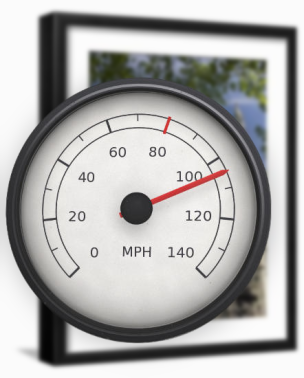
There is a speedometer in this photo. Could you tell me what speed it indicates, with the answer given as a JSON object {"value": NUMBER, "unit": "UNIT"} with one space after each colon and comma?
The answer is {"value": 105, "unit": "mph"}
